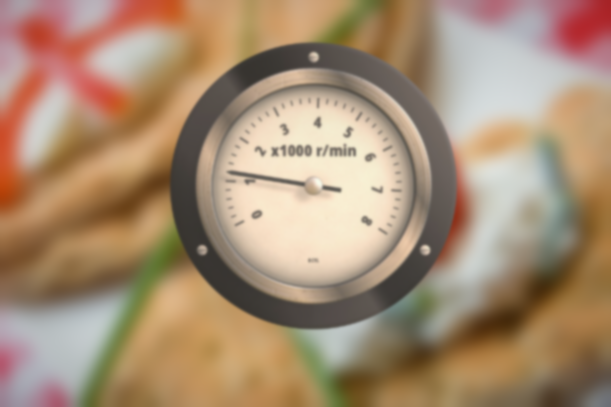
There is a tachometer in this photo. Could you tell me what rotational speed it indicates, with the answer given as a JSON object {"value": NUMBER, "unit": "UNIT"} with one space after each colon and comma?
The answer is {"value": 1200, "unit": "rpm"}
